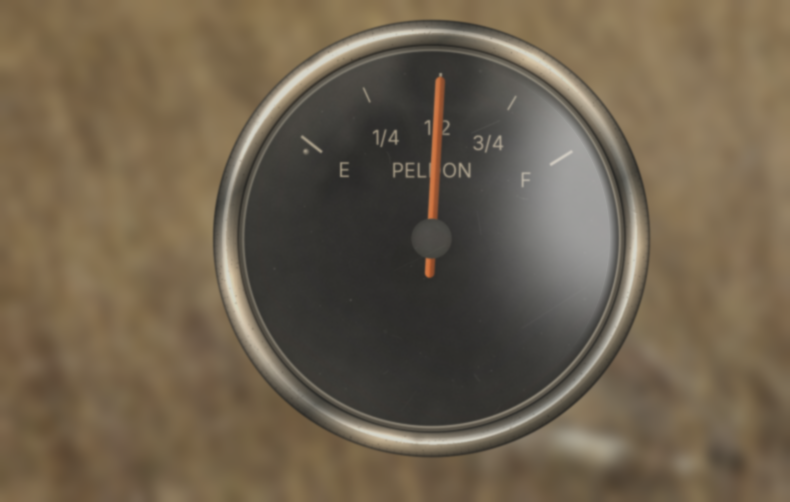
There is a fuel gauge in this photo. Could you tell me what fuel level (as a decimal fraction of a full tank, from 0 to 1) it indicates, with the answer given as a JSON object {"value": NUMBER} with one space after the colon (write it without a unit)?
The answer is {"value": 0.5}
